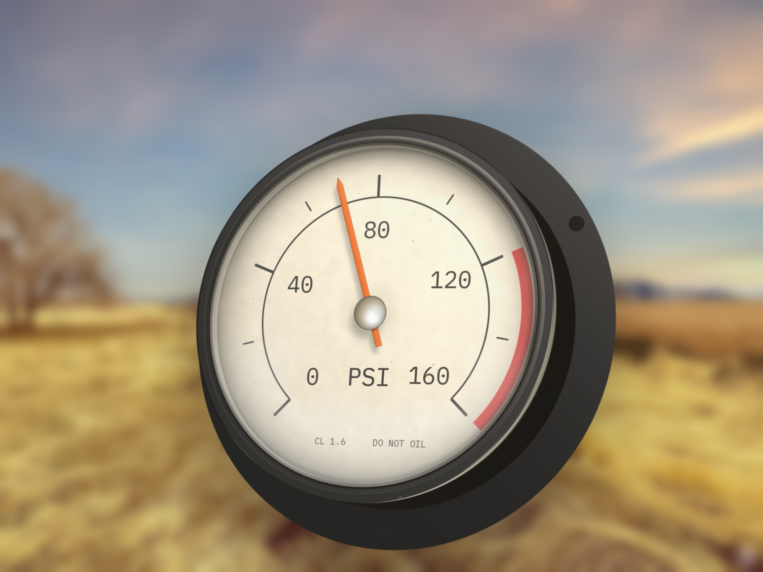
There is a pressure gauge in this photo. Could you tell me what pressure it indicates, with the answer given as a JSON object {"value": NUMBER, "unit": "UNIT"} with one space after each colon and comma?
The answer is {"value": 70, "unit": "psi"}
